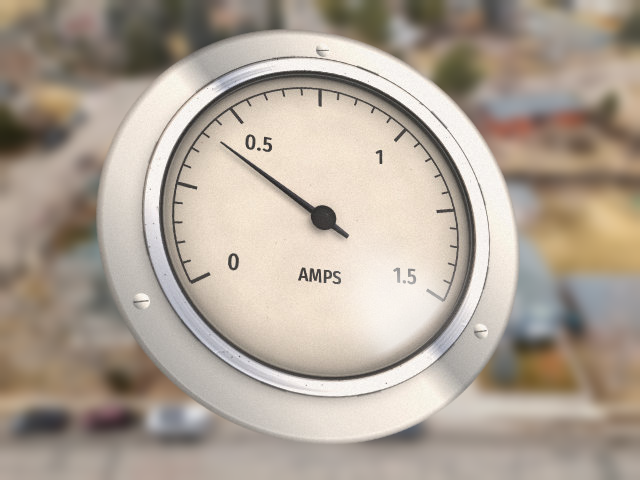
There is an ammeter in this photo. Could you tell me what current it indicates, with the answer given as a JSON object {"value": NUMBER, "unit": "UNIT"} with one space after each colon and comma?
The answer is {"value": 0.4, "unit": "A"}
